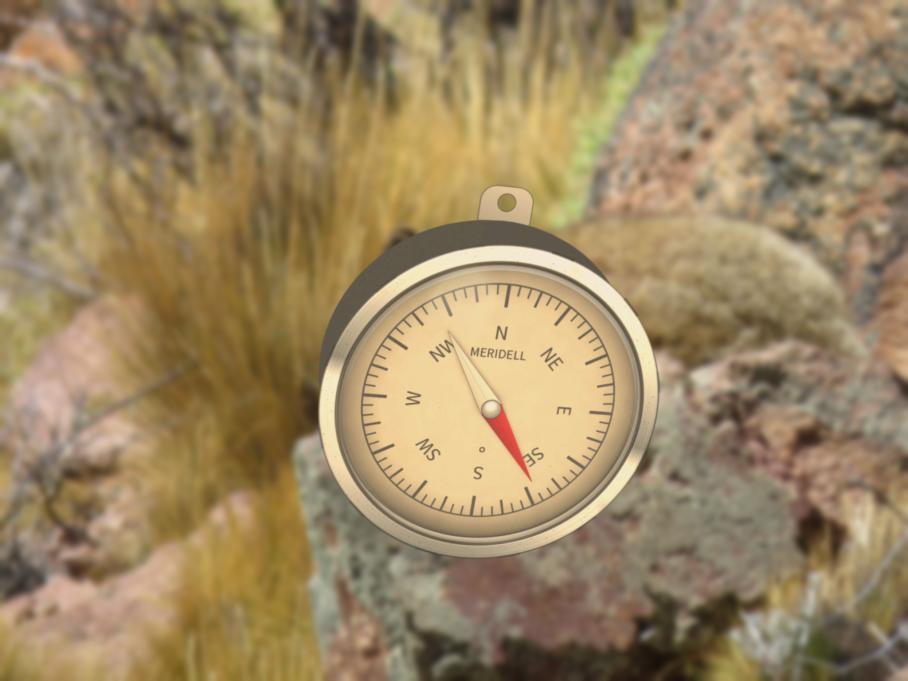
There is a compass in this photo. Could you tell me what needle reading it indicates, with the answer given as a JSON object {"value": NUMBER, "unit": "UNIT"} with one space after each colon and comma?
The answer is {"value": 145, "unit": "°"}
